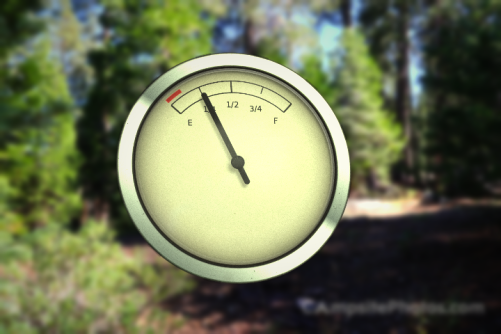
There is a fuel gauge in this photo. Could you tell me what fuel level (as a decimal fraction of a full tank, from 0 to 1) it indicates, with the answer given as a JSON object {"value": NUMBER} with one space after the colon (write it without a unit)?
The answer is {"value": 0.25}
